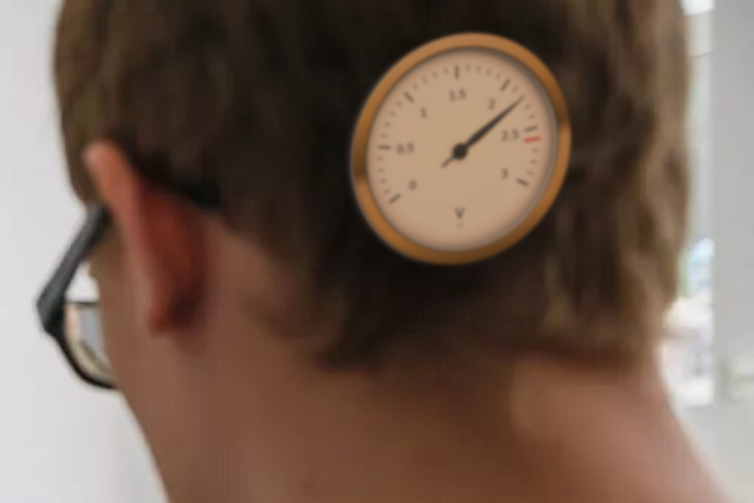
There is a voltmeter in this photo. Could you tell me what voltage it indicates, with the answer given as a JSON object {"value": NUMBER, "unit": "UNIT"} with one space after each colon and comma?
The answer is {"value": 2.2, "unit": "V"}
